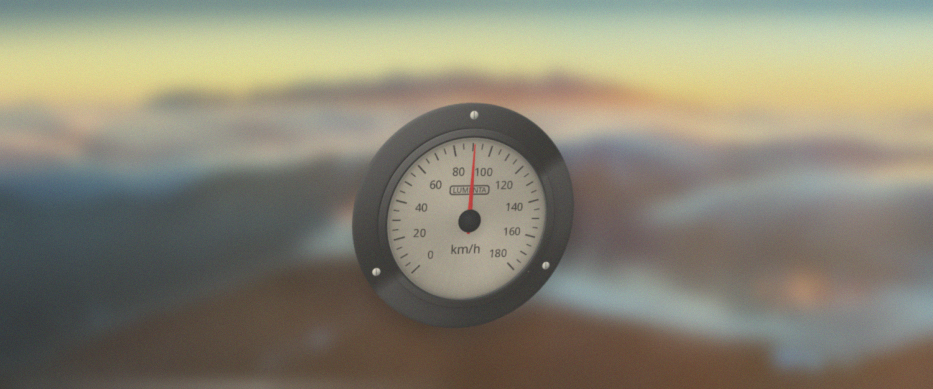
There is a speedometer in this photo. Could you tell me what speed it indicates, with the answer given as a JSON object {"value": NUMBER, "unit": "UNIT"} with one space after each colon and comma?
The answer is {"value": 90, "unit": "km/h"}
